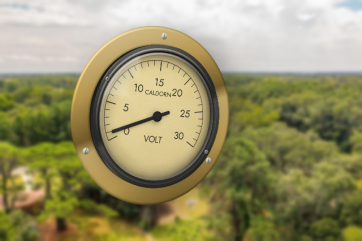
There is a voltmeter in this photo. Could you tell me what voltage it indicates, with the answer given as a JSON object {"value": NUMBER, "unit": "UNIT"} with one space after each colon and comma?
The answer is {"value": 1, "unit": "V"}
